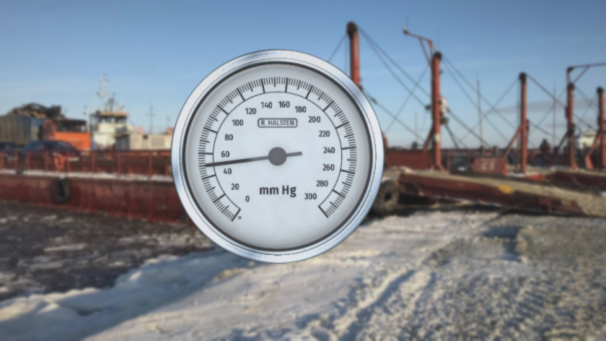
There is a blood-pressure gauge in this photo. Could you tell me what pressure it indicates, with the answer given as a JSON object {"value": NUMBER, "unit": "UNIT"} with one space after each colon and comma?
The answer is {"value": 50, "unit": "mmHg"}
